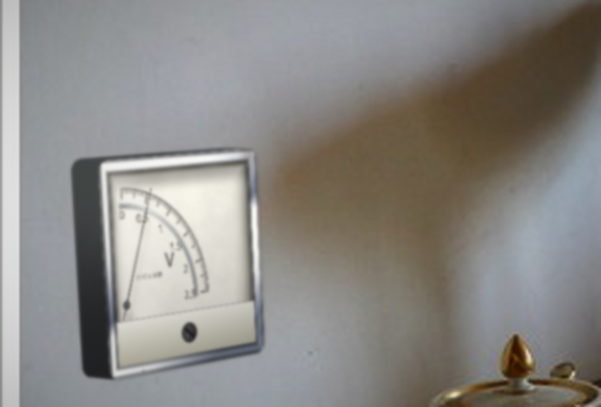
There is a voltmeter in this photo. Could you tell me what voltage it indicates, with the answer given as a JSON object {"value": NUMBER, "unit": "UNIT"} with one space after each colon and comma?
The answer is {"value": 0.5, "unit": "V"}
